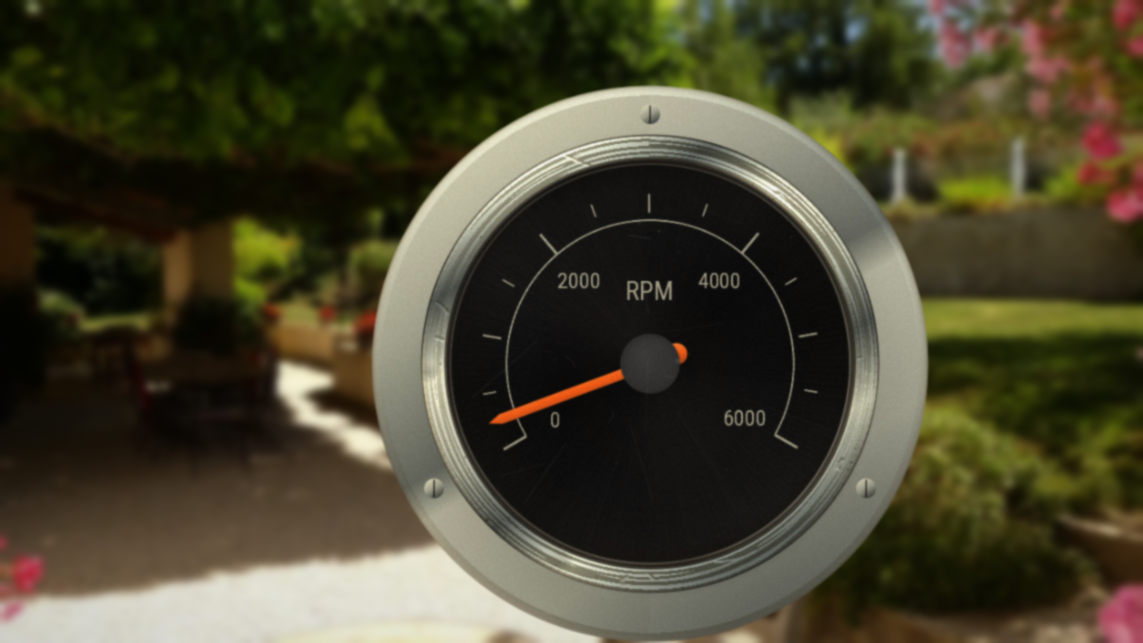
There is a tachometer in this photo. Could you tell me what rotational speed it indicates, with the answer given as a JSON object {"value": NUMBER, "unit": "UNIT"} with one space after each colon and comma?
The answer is {"value": 250, "unit": "rpm"}
